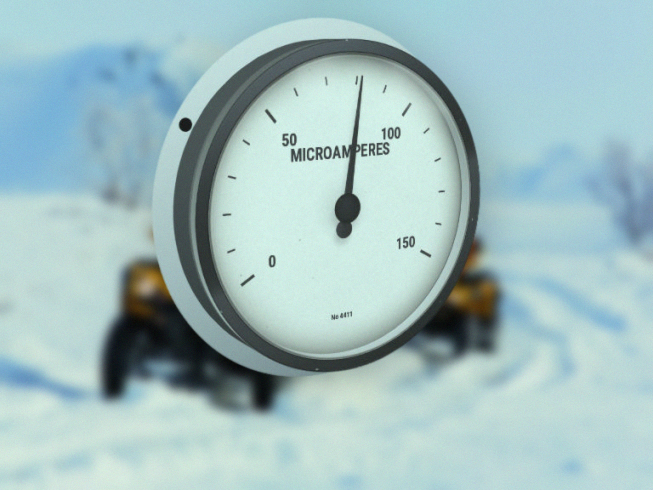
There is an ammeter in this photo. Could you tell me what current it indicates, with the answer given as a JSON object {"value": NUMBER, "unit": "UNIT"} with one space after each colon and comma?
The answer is {"value": 80, "unit": "µA"}
